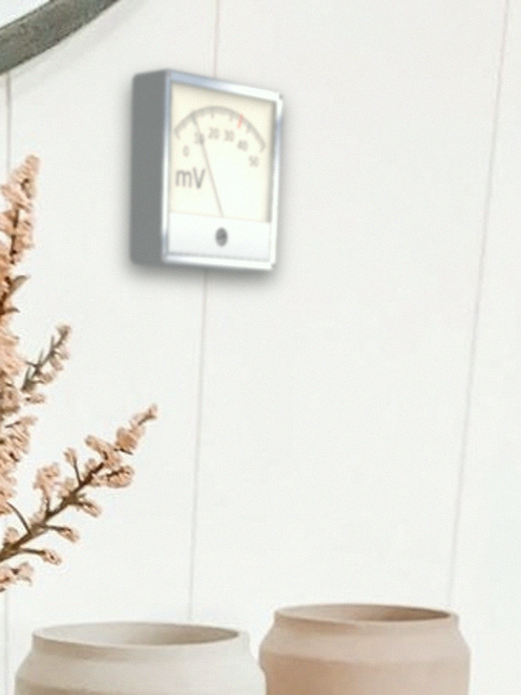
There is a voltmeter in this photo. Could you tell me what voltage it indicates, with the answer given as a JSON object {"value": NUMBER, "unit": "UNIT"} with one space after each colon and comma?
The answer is {"value": 10, "unit": "mV"}
